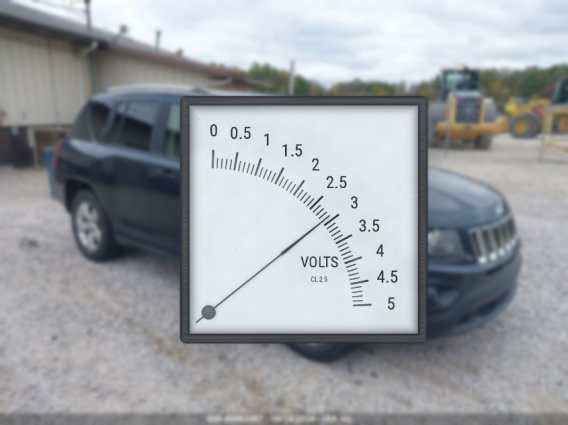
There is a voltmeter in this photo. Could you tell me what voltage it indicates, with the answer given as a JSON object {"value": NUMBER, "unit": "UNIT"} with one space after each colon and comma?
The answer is {"value": 2.9, "unit": "V"}
